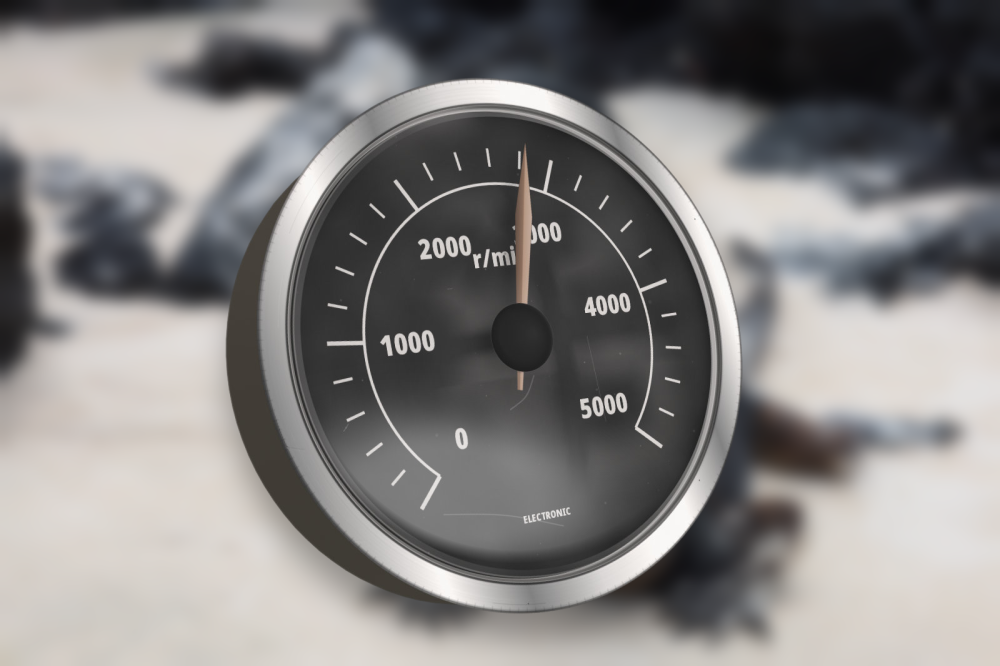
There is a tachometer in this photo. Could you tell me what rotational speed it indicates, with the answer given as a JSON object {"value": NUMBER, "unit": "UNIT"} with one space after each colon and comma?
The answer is {"value": 2800, "unit": "rpm"}
